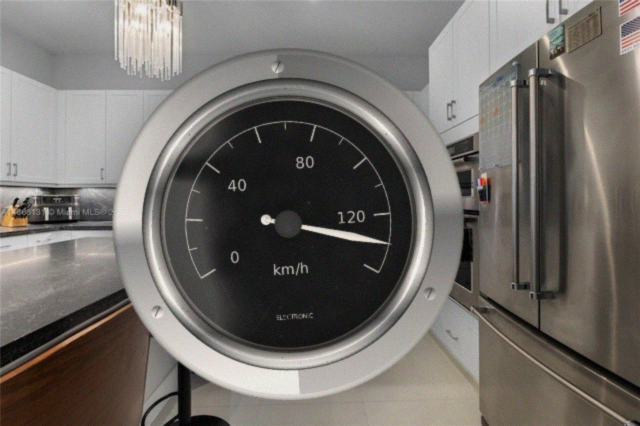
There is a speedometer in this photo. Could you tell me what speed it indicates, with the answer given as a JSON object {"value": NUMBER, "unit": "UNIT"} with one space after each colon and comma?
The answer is {"value": 130, "unit": "km/h"}
